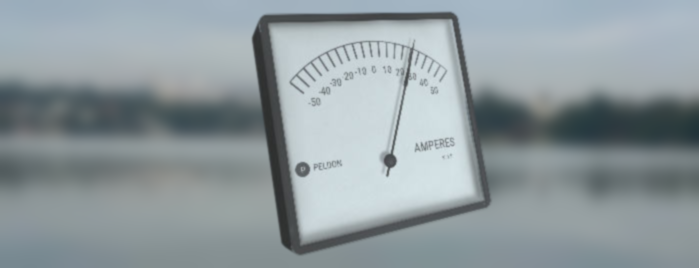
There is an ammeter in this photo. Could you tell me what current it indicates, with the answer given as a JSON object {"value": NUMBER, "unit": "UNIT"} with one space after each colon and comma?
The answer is {"value": 25, "unit": "A"}
